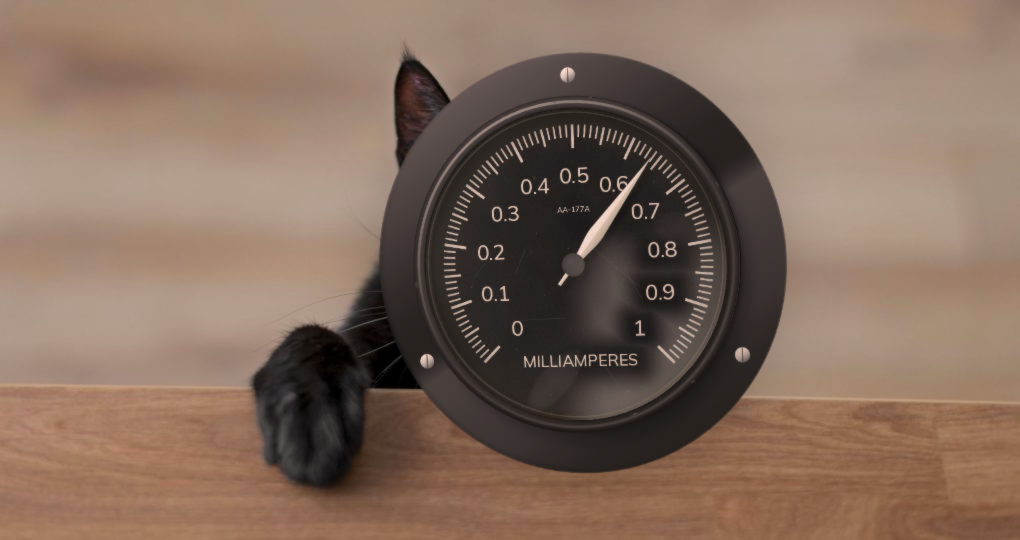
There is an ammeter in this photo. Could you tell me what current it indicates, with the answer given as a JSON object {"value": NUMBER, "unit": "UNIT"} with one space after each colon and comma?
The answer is {"value": 0.64, "unit": "mA"}
